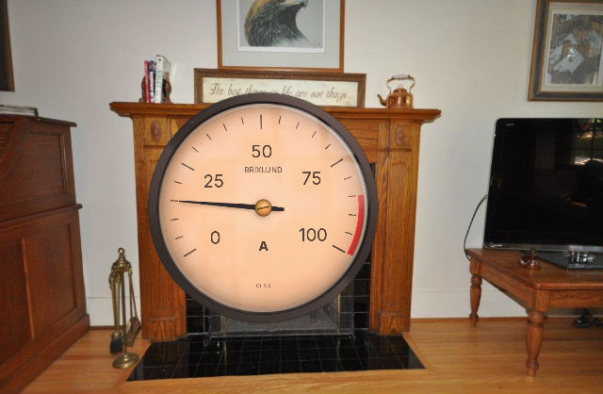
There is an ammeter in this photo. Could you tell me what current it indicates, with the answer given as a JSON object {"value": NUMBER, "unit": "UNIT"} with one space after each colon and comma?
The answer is {"value": 15, "unit": "A"}
